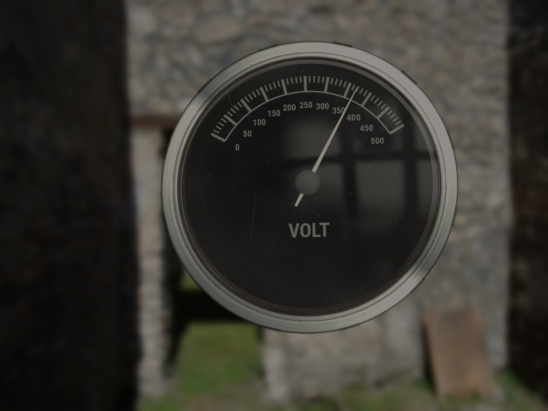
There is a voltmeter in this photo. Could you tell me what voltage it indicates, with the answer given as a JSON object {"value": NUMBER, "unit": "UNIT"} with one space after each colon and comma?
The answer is {"value": 370, "unit": "V"}
